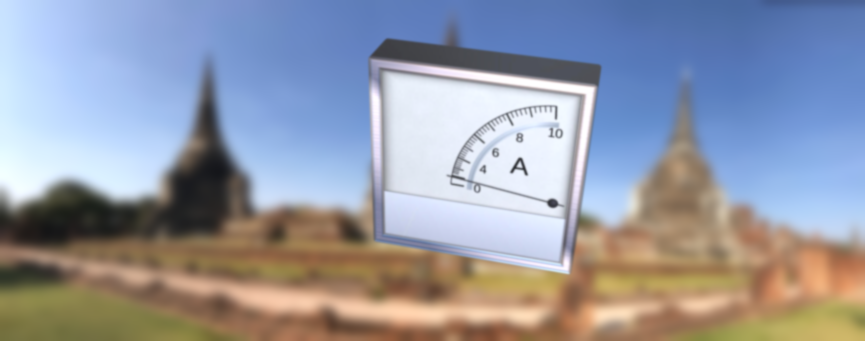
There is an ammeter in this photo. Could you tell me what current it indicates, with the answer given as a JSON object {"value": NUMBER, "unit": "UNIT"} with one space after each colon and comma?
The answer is {"value": 2, "unit": "A"}
